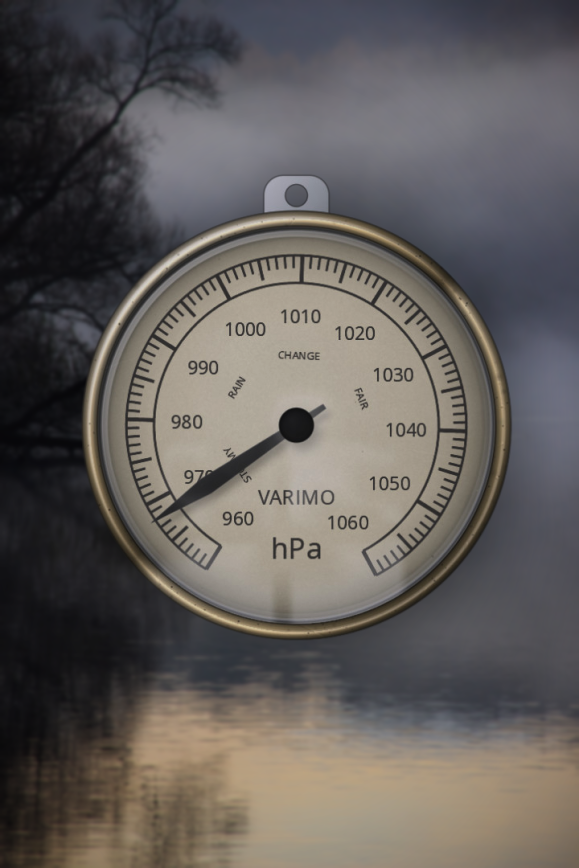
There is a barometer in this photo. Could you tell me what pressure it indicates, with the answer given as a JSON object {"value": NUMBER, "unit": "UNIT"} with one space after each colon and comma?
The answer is {"value": 968, "unit": "hPa"}
